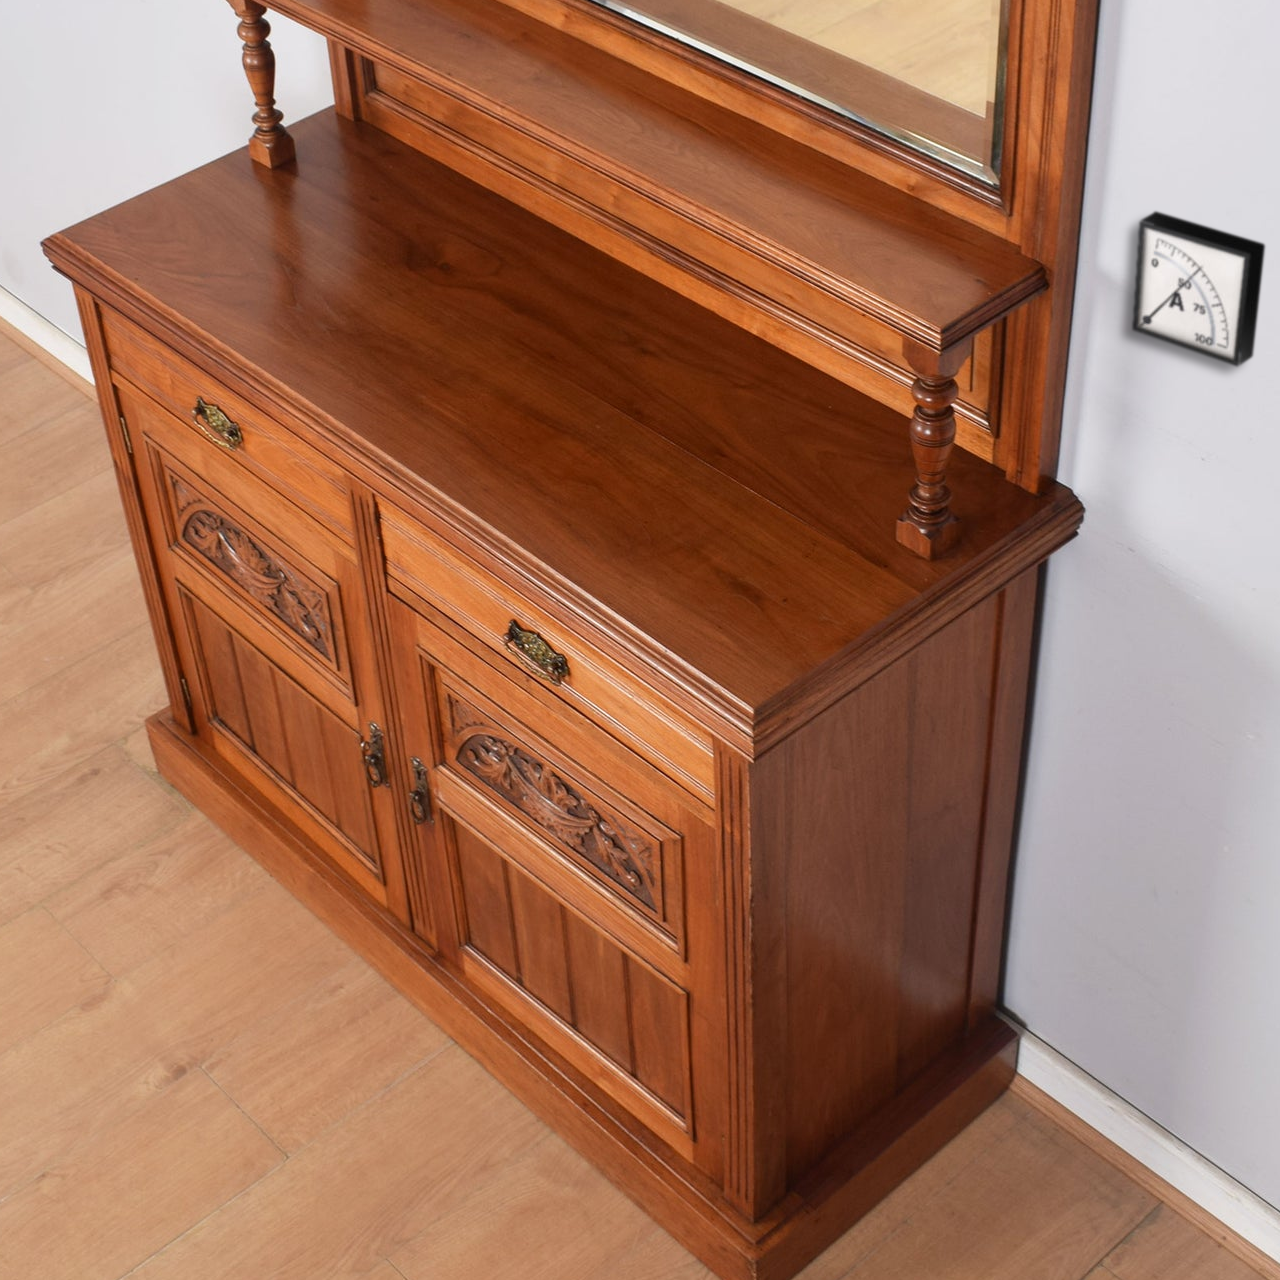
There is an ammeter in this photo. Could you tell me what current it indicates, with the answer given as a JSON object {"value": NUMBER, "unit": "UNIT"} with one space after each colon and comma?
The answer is {"value": 50, "unit": "A"}
